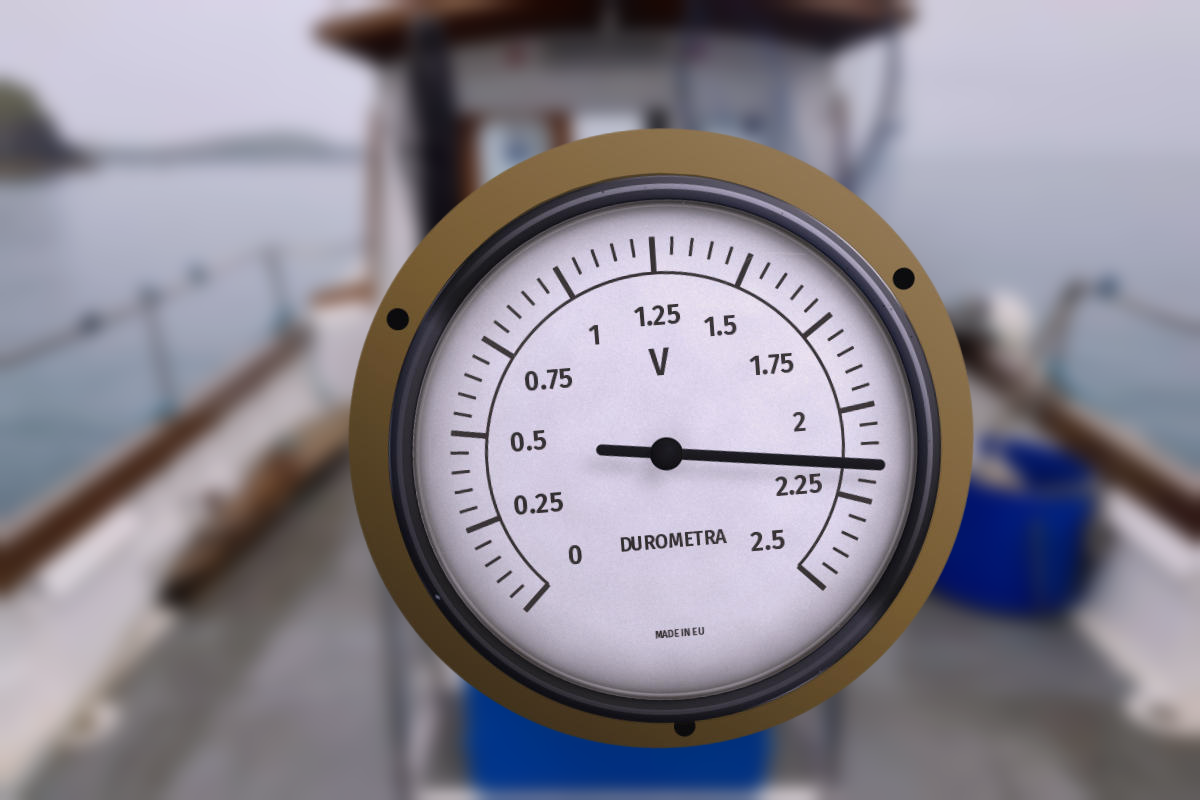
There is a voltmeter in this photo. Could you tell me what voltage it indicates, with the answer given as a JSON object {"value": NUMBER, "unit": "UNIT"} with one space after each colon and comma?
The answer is {"value": 2.15, "unit": "V"}
